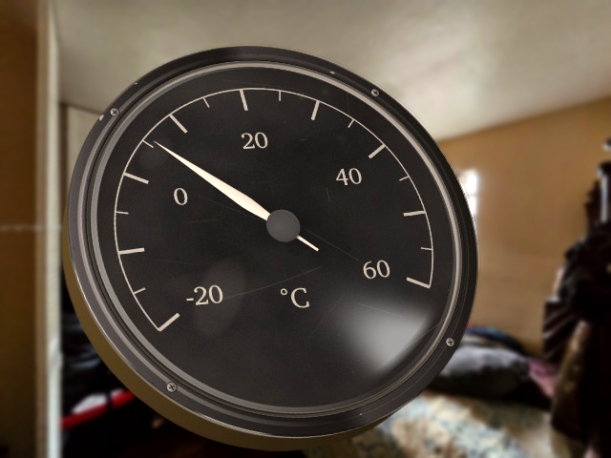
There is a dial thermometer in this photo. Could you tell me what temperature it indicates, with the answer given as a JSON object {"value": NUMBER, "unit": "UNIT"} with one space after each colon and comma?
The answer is {"value": 5, "unit": "°C"}
